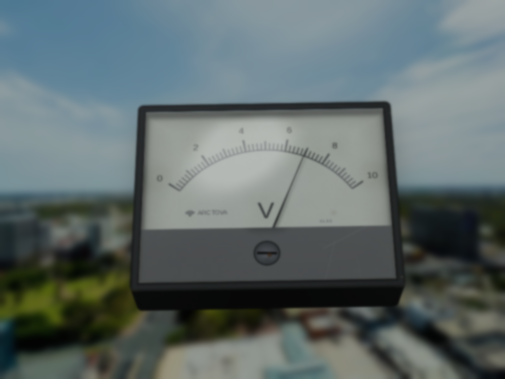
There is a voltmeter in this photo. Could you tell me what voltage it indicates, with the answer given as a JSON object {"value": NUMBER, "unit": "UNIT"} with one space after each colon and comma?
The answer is {"value": 7, "unit": "V"}
